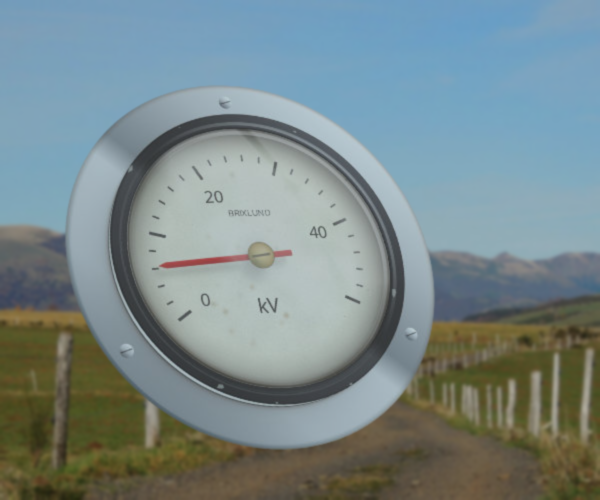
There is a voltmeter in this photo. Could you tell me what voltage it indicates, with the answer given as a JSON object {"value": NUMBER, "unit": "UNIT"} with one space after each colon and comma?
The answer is {"value": 6, "unit": "kV"}
